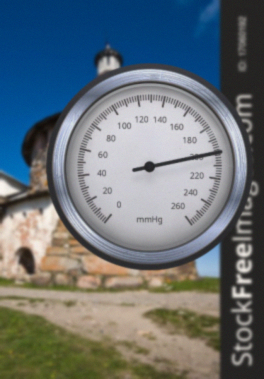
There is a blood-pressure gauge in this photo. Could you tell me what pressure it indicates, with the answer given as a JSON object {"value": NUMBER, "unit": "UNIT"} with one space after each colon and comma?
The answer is {"value": 200, "unit": "mmHg"}
